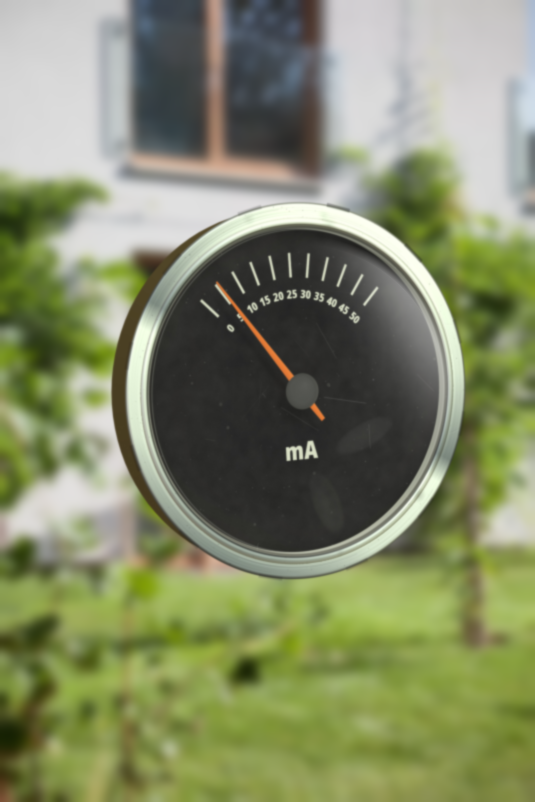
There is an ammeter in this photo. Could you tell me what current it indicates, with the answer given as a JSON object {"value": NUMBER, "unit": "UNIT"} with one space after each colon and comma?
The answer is {"value": 5, "unit": "mA"}
